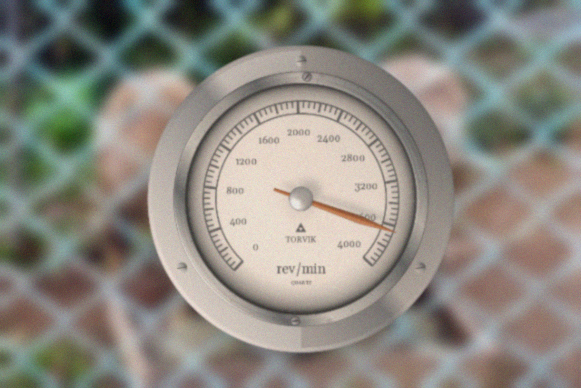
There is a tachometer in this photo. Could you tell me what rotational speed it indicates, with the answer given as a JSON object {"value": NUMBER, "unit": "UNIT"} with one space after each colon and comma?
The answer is {"value": 3650, "unit": "rpm"}
